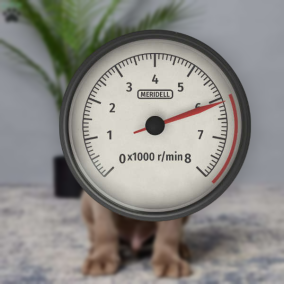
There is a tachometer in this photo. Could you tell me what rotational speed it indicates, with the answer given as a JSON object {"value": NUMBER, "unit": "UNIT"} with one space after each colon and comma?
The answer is {"value": 6100, "unit": "rpm"}
